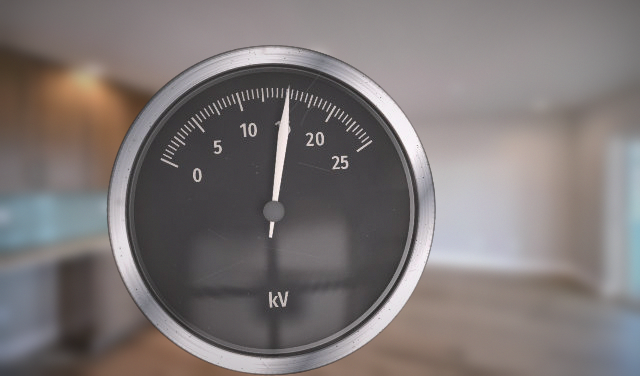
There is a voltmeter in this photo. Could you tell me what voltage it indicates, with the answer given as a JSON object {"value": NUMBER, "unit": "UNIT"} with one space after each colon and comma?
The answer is {"value": 15, "unit": "kV"}
